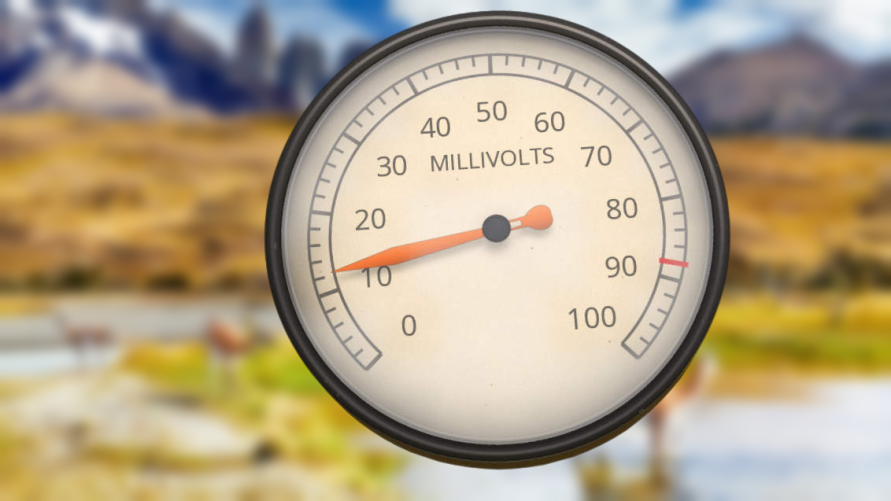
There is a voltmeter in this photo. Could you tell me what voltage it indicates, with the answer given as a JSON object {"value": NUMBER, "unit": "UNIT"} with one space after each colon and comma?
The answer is {"value": 12, "unit": "mV"}
